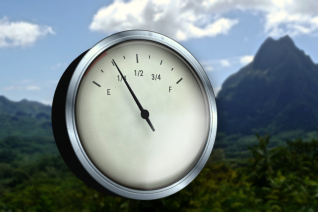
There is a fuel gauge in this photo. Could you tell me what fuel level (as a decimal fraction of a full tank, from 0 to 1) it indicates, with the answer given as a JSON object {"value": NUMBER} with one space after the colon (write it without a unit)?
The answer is {"value": 0.25}
